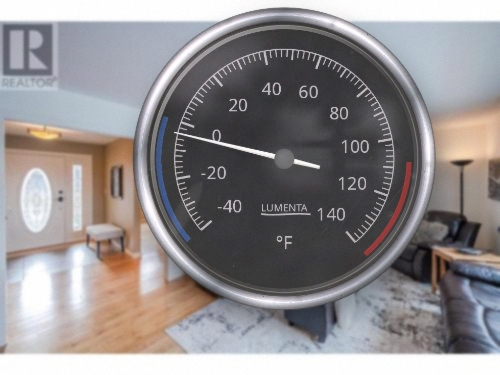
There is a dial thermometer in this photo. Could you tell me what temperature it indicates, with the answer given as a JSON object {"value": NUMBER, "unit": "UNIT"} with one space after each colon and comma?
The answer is {"value": -4, "unit": "°F"}
